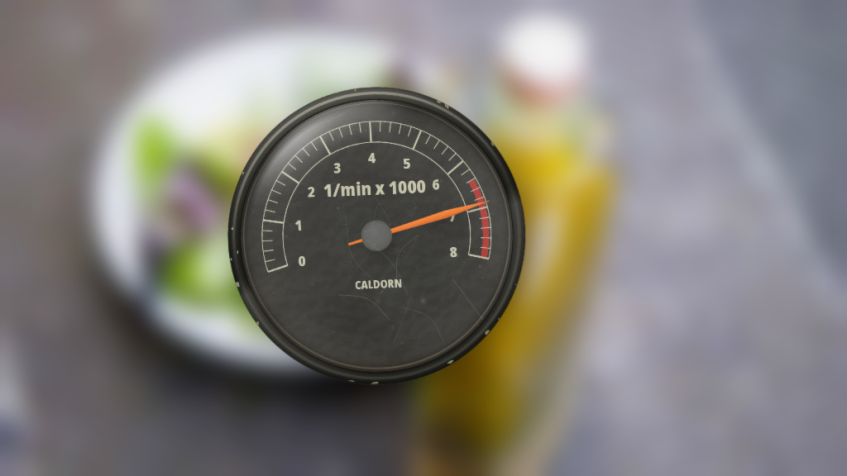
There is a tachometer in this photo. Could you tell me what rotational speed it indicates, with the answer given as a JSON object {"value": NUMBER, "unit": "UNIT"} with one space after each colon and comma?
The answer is {"value": 6900, "unit": "rpm"}
